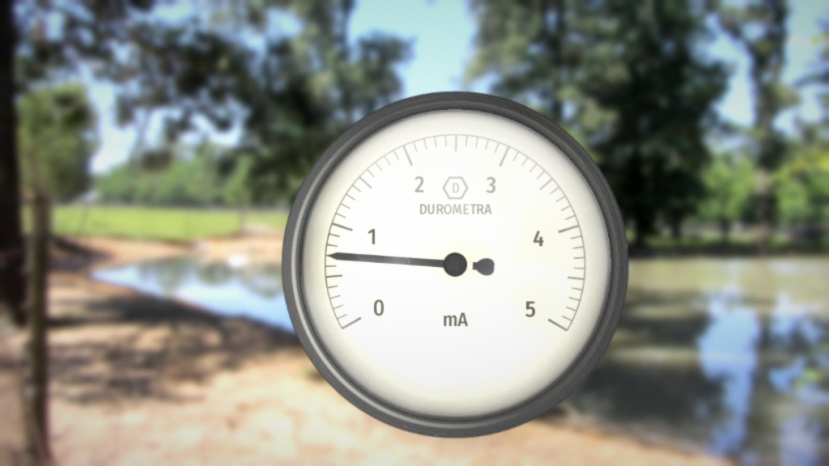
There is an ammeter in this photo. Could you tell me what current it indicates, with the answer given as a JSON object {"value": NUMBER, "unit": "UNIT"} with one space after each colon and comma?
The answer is {"value": 0.7, "unit": "mA"}
